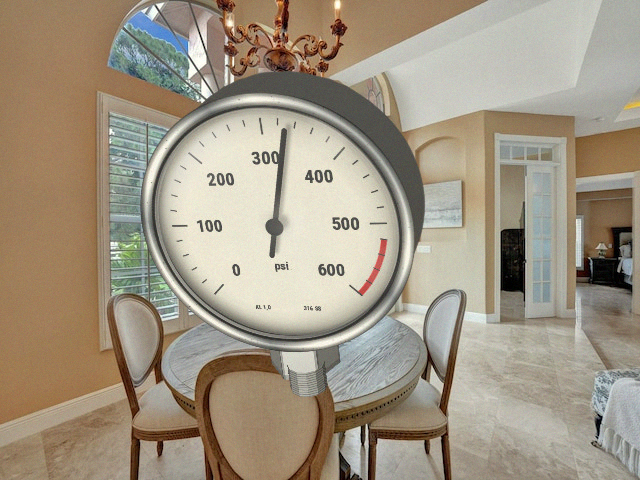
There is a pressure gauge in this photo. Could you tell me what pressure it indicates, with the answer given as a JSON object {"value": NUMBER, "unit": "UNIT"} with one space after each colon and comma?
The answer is {"value": 330, "unit": "psi"}
